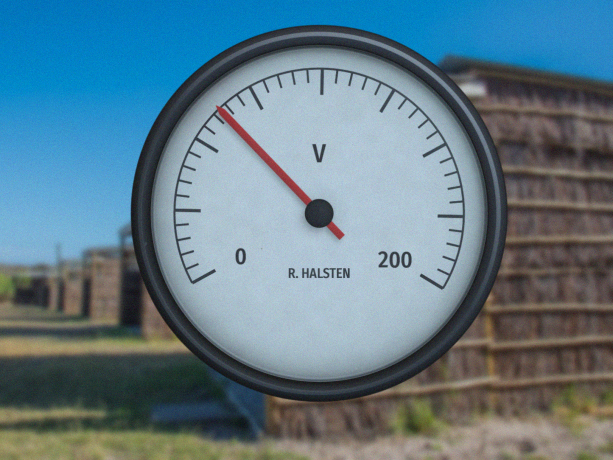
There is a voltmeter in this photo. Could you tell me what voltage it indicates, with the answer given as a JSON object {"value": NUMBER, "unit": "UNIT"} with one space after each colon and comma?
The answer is {"value": 62.5, "unit": "V"}
